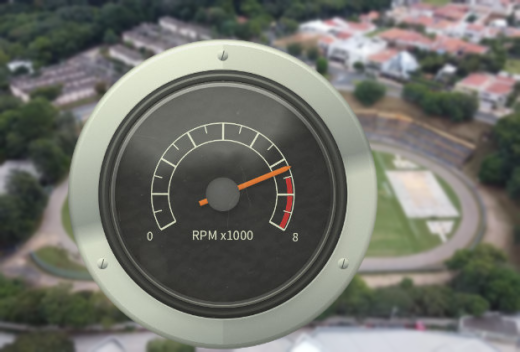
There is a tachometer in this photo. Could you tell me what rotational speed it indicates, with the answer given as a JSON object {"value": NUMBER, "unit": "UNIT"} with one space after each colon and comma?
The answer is {"value": 6250, "unit": "rpm"}
